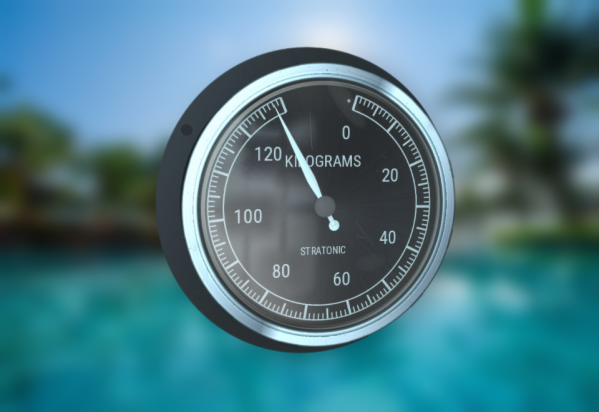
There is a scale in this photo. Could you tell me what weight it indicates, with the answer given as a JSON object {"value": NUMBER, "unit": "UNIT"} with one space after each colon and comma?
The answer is {"value": 128, "unit": "kg"}
